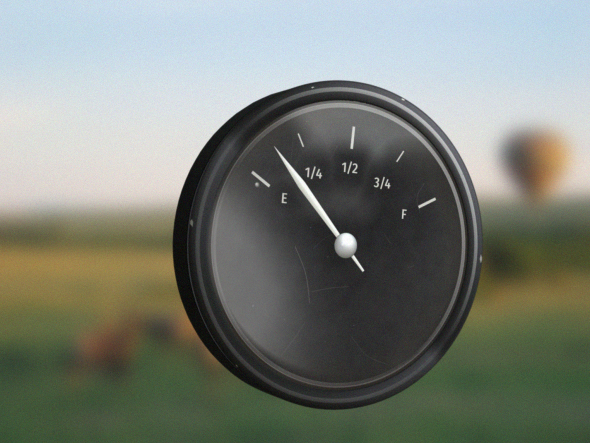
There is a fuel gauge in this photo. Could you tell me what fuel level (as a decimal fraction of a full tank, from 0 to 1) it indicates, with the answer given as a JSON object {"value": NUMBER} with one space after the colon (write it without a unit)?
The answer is {"value": 0.125}
